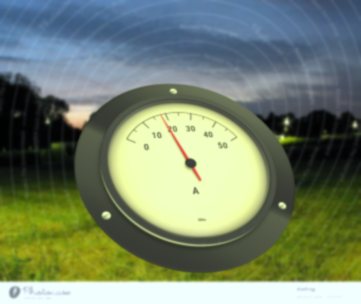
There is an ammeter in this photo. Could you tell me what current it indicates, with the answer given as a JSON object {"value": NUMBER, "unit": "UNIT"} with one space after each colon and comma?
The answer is {"value": 17.5, "unit": "A"}
